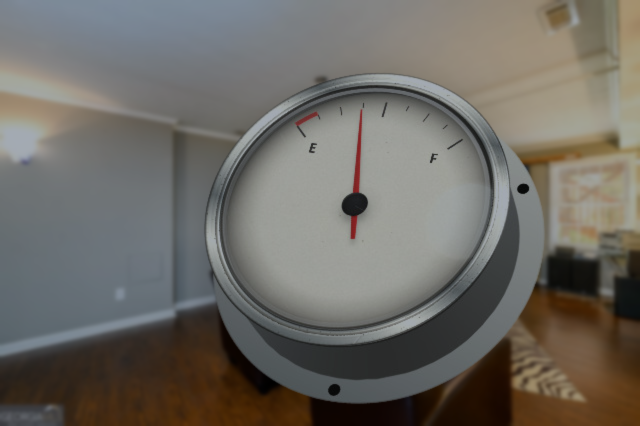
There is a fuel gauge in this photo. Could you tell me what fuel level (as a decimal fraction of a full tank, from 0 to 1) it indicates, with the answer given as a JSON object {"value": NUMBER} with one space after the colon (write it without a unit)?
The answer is {"value": 0.375}
